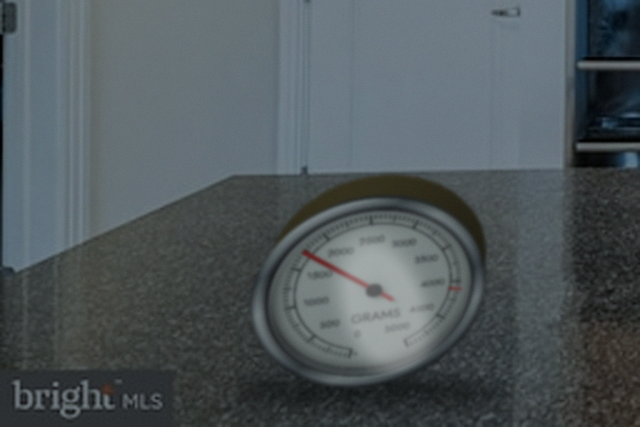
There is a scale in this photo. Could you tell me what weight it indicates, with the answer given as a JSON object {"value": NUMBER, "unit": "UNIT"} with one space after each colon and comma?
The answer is {"value": 1750, "unit": "g"}
